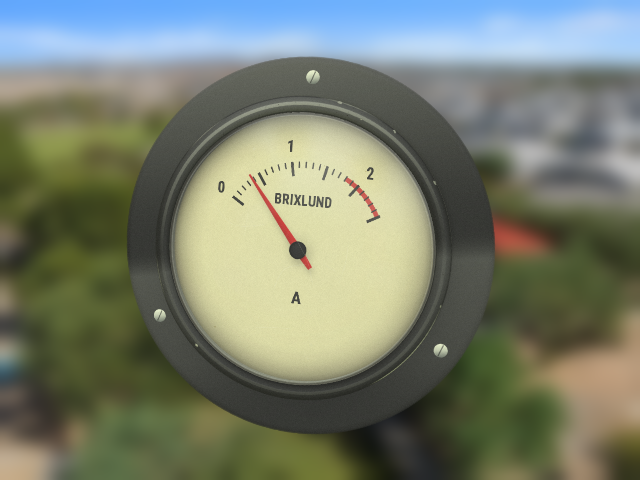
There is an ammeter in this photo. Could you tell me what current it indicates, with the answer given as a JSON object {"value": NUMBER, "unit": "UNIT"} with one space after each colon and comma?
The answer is {"value": 0.4, "unit": "A"}
